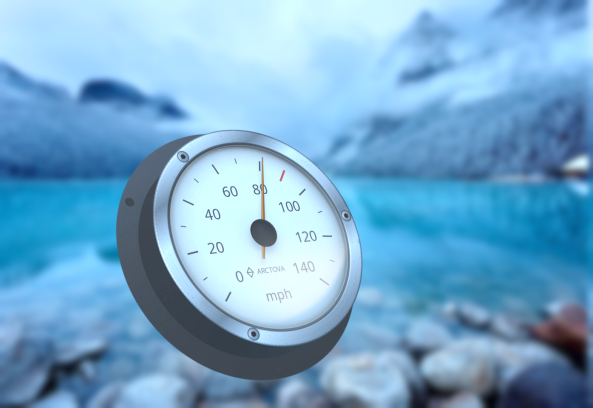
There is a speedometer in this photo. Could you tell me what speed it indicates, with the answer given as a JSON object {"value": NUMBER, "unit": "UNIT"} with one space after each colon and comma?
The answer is {"value": 80, "unit": "mph"}
